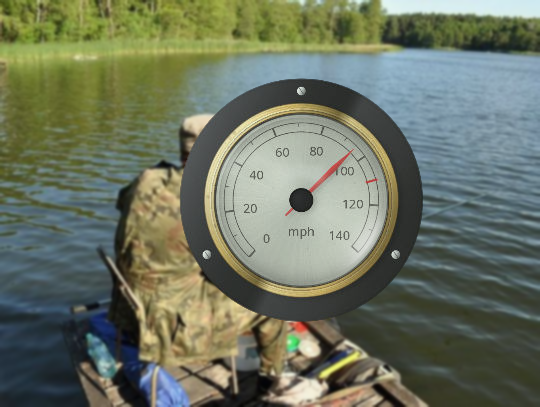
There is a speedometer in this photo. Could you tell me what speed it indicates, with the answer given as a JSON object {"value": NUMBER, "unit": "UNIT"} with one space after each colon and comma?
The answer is {"value": 95, "unit": "mph"}
